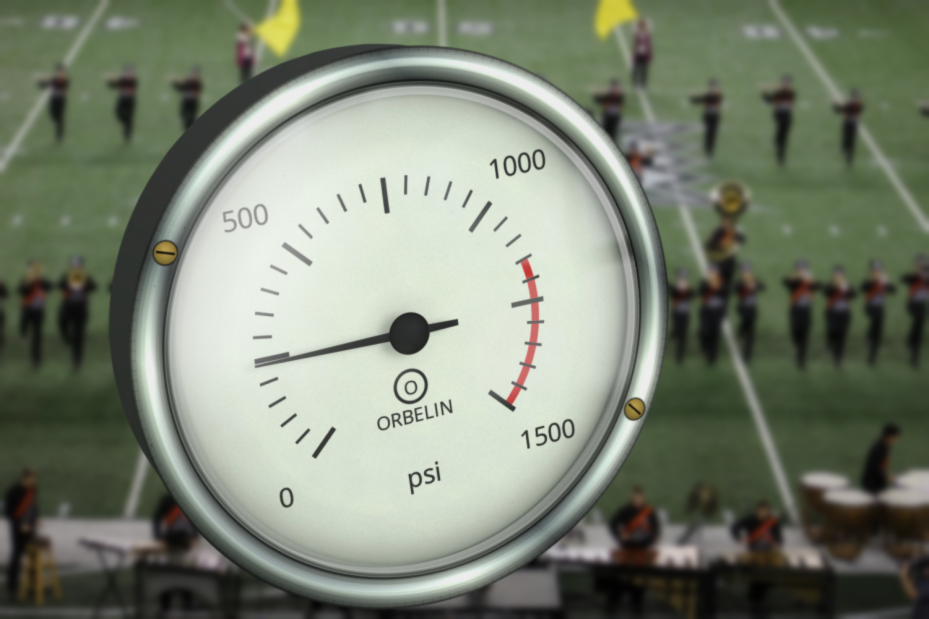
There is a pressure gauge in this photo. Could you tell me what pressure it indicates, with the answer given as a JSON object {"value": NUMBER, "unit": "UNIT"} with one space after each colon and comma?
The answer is {"value": 250, "unit": "psi"}
